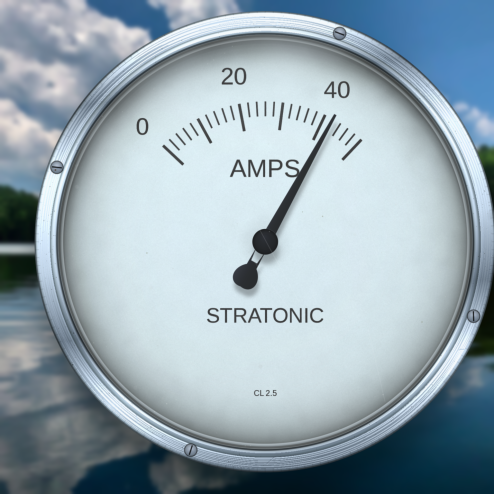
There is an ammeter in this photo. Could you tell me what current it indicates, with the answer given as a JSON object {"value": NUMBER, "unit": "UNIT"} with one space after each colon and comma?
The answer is {"value": 42, "unit": "A"}
